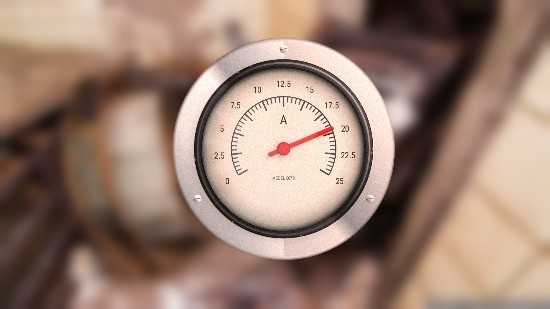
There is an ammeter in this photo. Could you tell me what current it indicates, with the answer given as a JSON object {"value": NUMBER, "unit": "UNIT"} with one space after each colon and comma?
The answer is {"value": 19.5, "unit": "A"}
